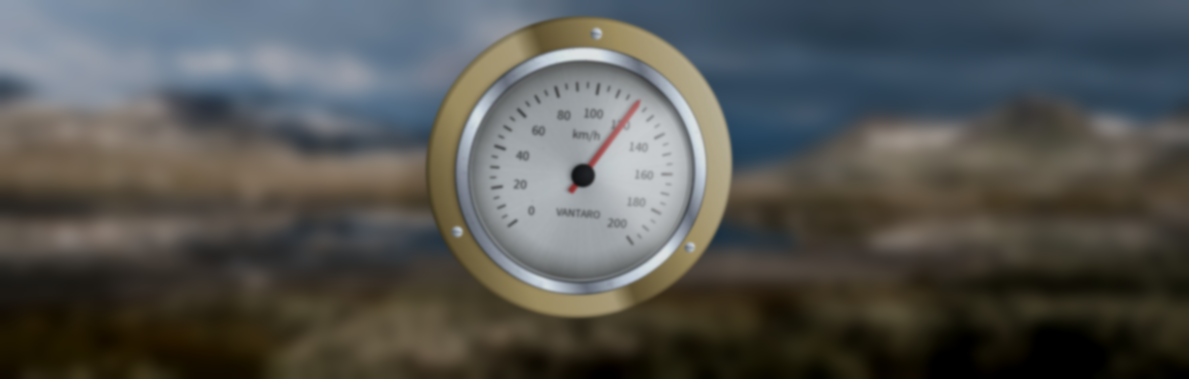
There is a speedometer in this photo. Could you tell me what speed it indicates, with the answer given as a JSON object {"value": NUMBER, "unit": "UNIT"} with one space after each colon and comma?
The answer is {"value": 120, "unit": "km/h"}
